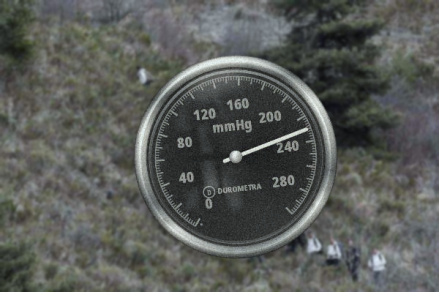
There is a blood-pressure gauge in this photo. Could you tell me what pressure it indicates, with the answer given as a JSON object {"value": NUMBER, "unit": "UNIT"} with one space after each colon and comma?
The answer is {"value": 230, "unit": "mmHg"}
